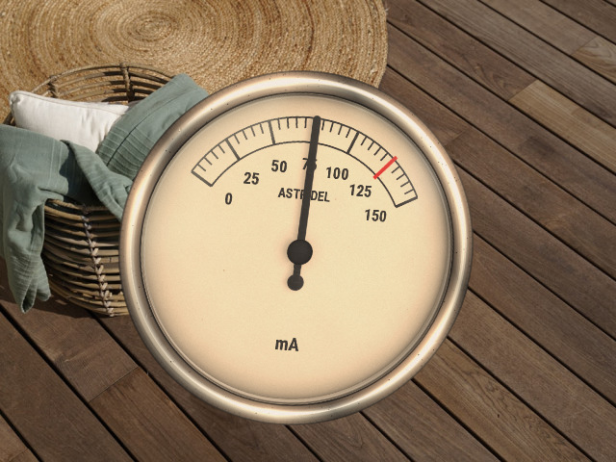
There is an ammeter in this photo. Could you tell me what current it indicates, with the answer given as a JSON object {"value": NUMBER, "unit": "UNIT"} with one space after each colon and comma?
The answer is {"value": 75, "unit": "mA"}
